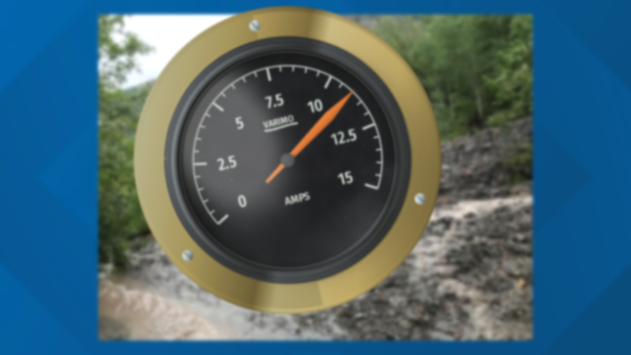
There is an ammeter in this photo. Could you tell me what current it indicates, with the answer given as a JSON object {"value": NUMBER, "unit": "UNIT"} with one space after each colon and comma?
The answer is {"value": 11, "unit": "A"}
